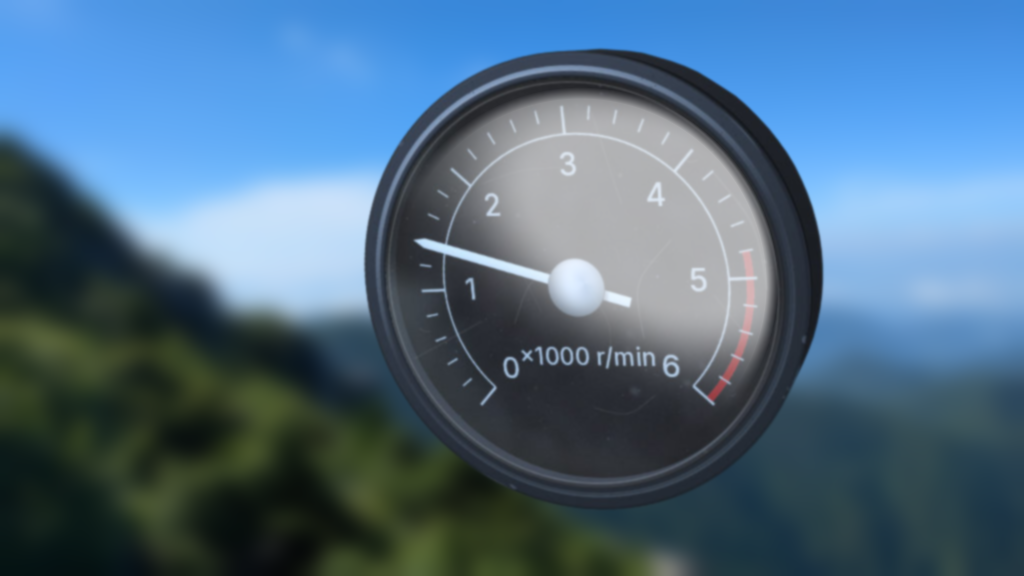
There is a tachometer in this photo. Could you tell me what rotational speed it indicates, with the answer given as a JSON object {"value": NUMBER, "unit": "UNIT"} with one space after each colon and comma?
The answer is {"value": 1400, "unit": "rpm"}
